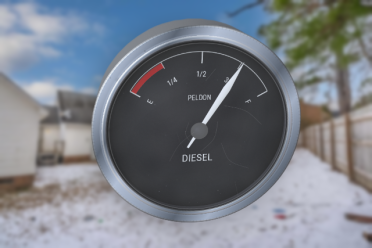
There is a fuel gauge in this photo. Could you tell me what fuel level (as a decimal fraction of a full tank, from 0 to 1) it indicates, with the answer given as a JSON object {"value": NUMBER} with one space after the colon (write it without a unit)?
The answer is {"value": 0.75}
